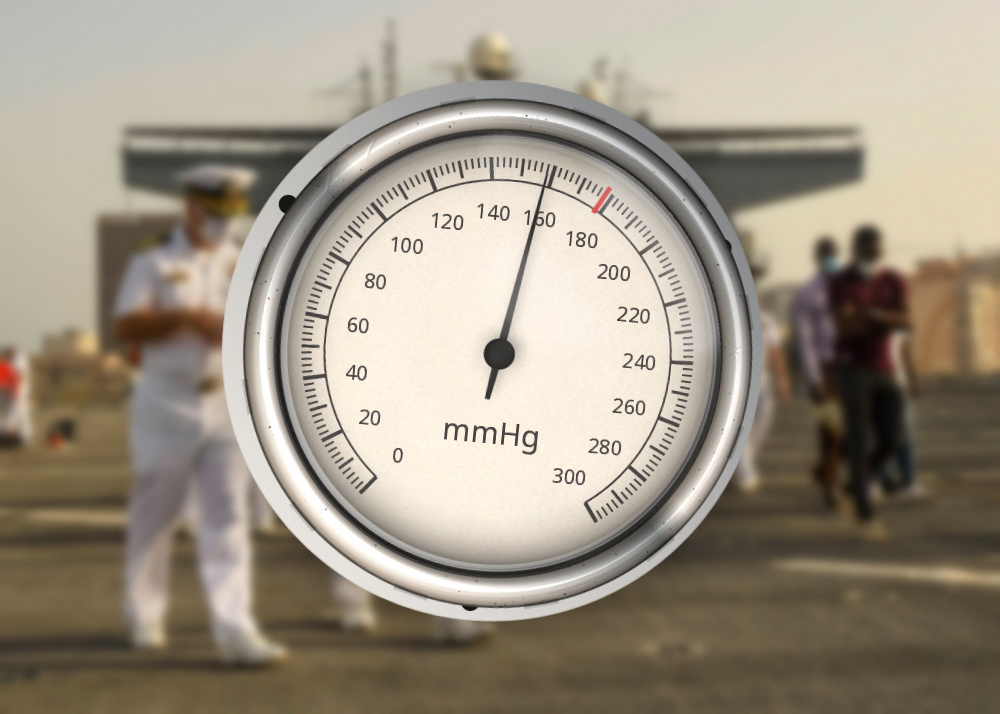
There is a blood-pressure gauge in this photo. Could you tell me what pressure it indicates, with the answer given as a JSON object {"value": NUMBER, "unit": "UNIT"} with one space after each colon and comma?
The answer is {"value": 158, "unit": "mmHg"}
